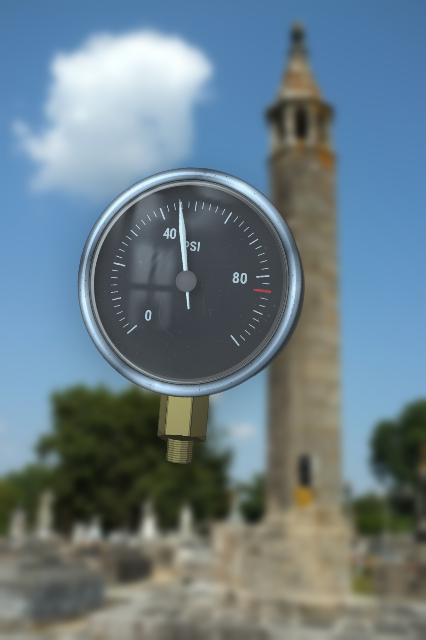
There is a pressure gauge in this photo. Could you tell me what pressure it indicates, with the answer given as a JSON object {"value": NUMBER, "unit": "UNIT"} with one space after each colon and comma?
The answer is {"value": 46, "unit": "psi"}
